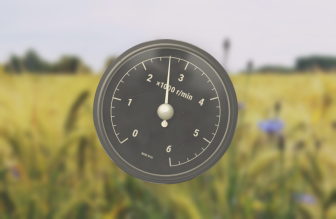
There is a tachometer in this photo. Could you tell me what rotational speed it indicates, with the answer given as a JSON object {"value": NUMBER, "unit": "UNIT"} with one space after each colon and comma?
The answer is {"value": 2600, "unit": "rpm"}
